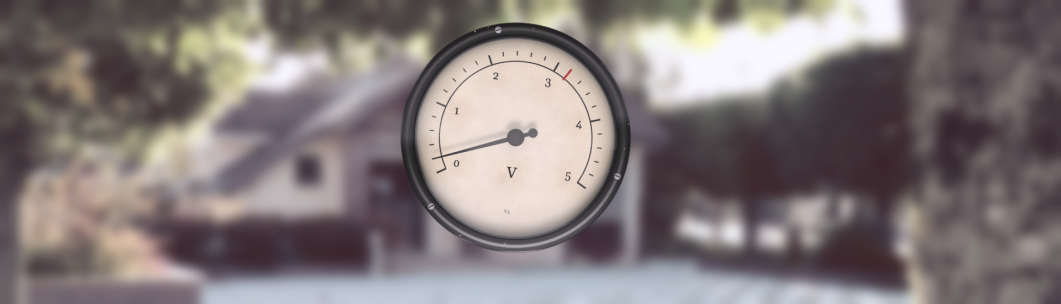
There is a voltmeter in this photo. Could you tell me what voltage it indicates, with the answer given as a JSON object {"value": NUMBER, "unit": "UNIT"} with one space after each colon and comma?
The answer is {"value": 0.2, "unit": "V"}
